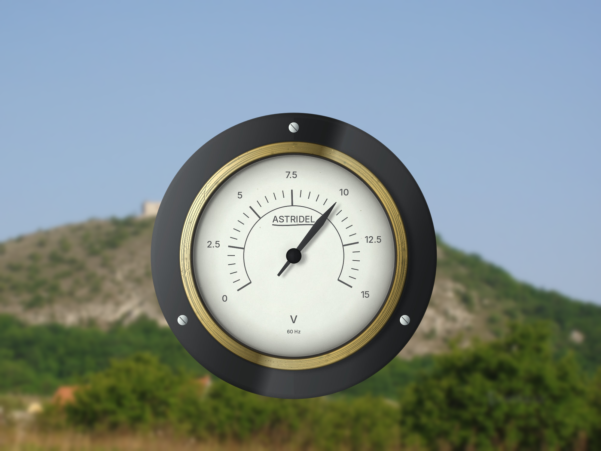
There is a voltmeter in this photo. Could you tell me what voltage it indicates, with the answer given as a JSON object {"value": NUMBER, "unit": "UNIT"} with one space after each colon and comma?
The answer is {"value": 10, "unit": "V"}
